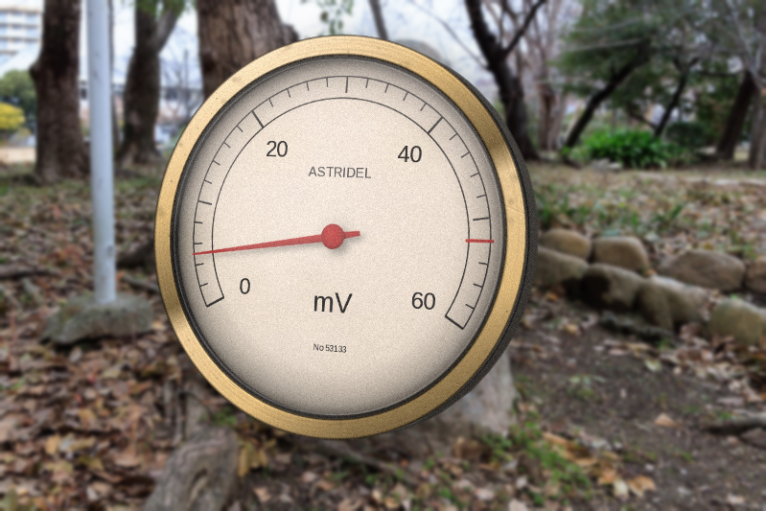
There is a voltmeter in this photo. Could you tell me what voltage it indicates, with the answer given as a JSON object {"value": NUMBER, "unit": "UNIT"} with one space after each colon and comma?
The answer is {"value": 5, "unit": "mV"}
